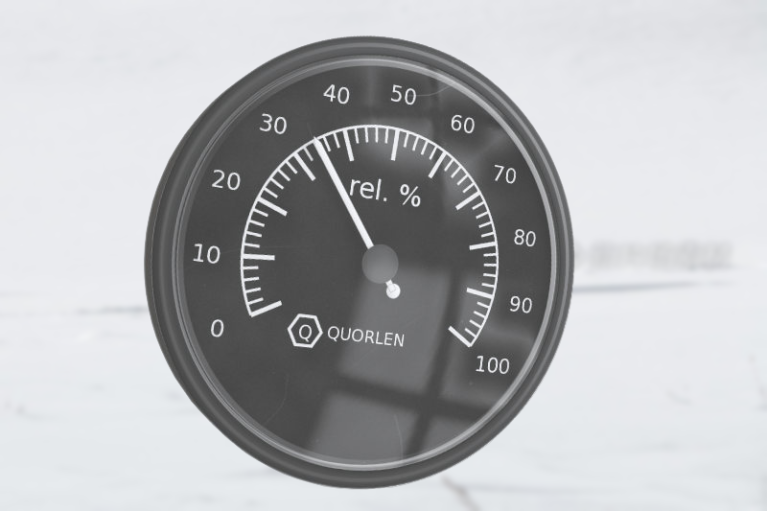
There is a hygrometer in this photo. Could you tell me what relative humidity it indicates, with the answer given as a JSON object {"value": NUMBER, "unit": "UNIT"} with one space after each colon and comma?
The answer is {"value": 34, "unit": "%"}
